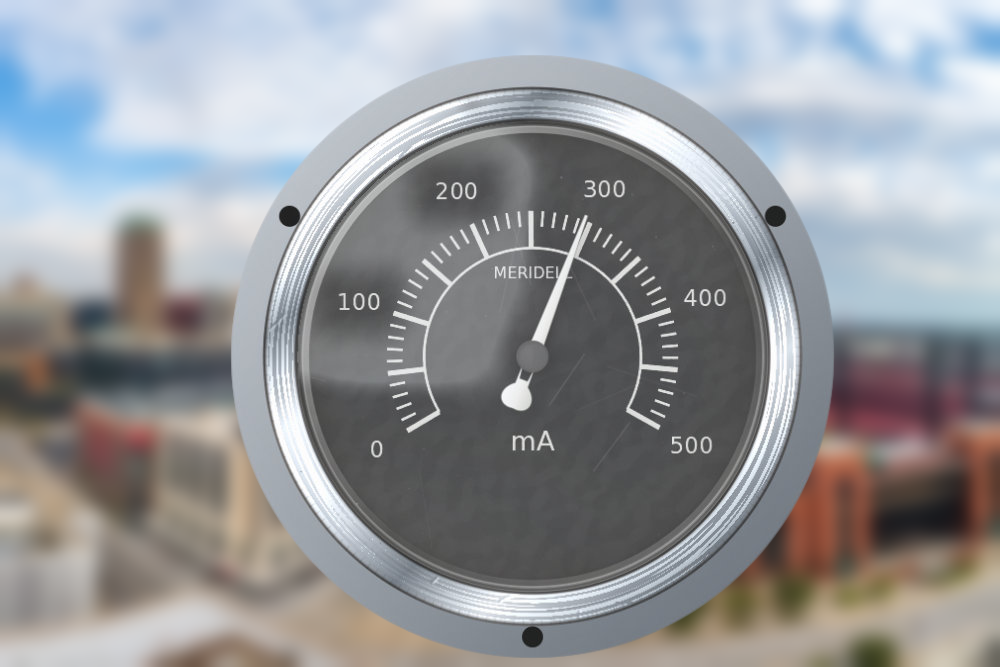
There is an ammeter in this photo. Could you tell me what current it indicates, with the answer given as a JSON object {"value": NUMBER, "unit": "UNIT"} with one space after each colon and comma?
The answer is {"value": 295, "unit": "mA"}
